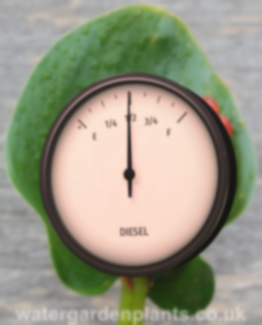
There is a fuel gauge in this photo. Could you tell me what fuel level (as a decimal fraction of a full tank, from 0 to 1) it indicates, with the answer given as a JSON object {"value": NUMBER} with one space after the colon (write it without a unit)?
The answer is {"value": 0.5}
